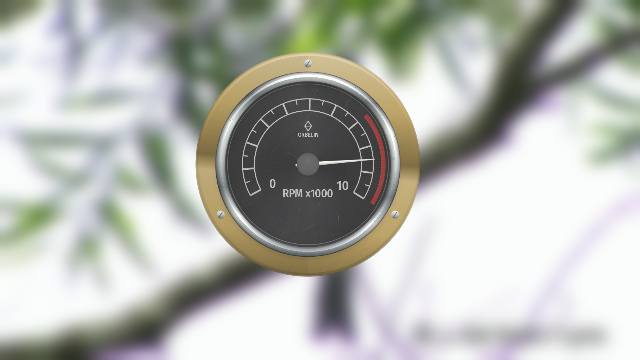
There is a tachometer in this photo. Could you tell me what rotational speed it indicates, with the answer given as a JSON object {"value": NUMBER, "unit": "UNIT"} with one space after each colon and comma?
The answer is {"value": 8500, "unit": "rpm"}
